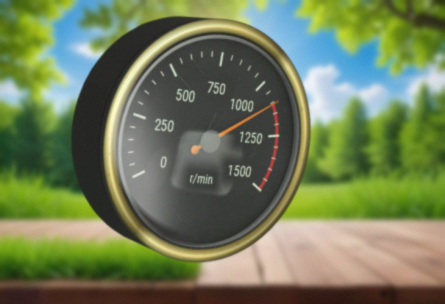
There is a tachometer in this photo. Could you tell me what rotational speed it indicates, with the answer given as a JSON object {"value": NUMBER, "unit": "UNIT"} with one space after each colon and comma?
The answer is {"value": 1100, "unit": "rpm"}
